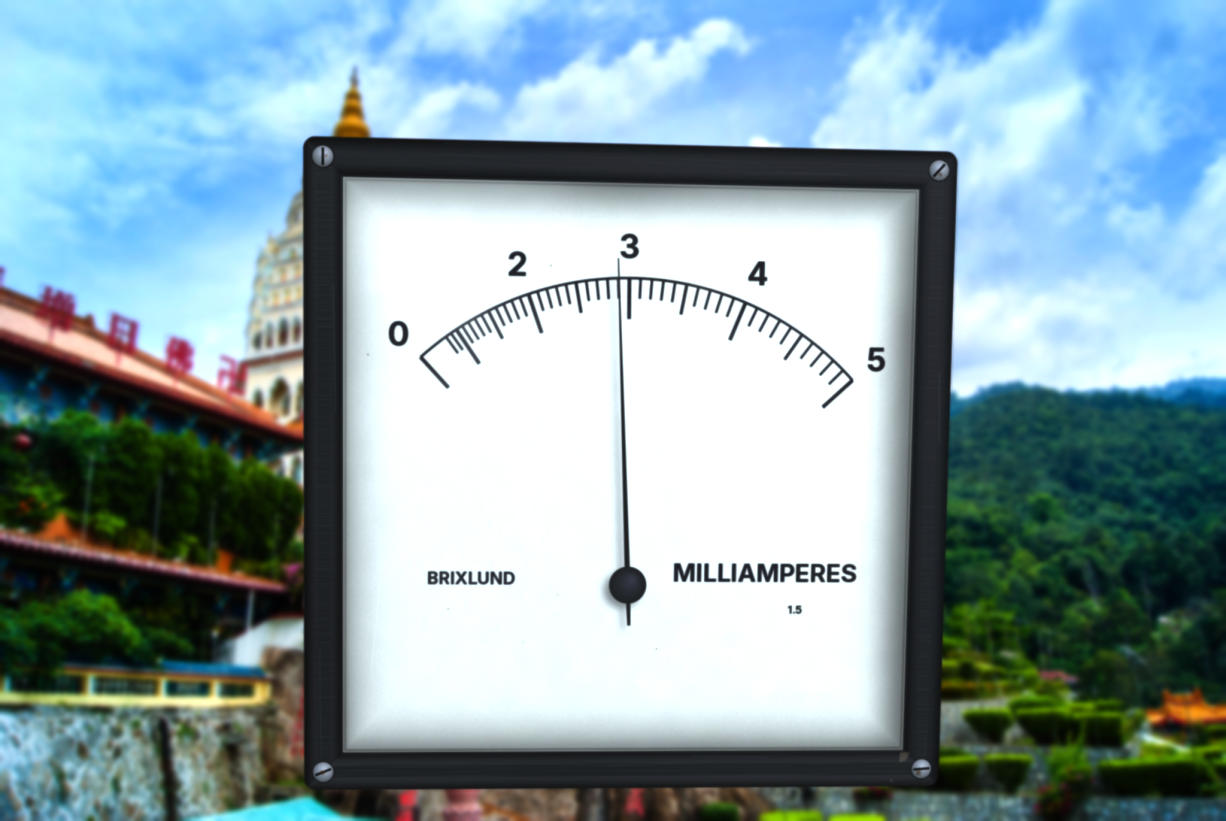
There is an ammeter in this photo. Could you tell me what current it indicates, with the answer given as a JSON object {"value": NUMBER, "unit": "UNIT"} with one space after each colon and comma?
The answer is {"value": 2.9, "unit": "mA"}
